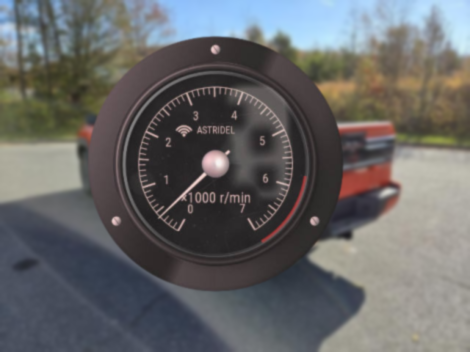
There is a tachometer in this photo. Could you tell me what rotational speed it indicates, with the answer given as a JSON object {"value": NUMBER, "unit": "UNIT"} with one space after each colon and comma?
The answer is {"value": 400, "unit": "rpm"}
